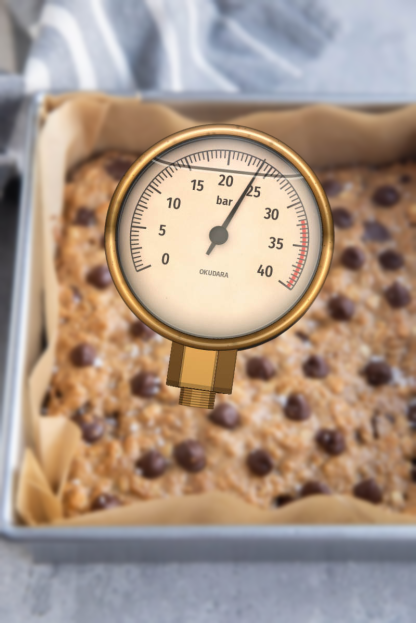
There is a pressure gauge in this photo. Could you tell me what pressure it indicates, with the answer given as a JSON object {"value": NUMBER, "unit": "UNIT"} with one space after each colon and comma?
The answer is {"value": 24, "unit": "bar"}
